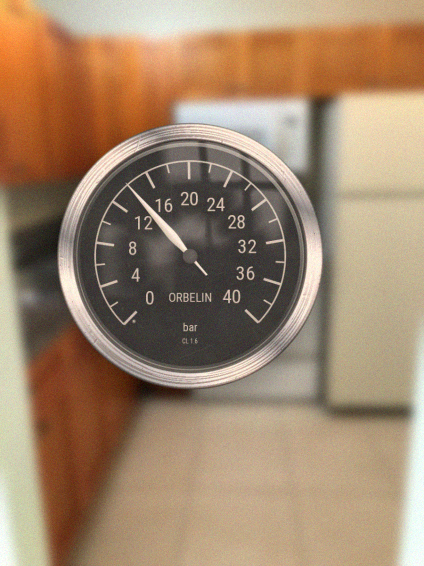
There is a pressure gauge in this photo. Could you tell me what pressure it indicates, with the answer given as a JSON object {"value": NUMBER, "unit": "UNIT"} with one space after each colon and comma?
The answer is {"value": 14, "unit": "bar"}
